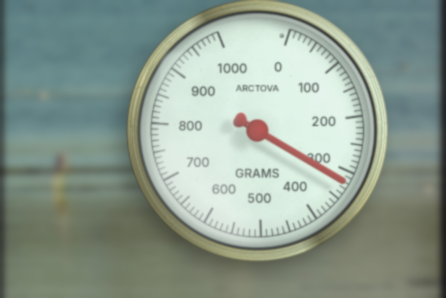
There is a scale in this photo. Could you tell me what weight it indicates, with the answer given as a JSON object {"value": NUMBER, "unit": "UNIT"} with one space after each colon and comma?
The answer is {"value": 320, "unit": "g"}
